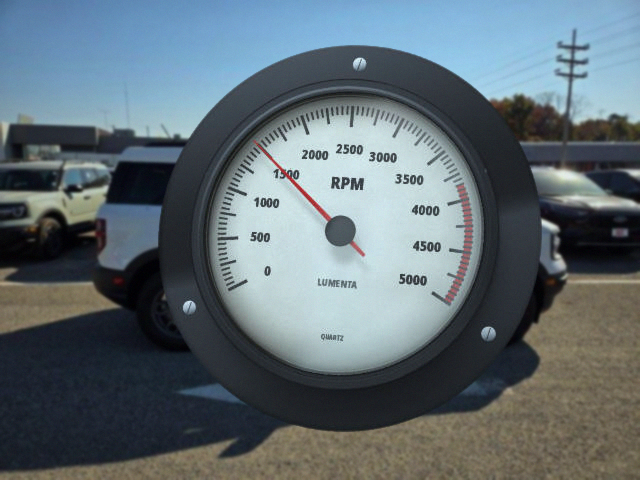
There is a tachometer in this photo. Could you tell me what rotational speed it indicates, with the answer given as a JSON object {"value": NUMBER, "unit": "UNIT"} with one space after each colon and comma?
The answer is {"value": 1500, "unit": "rpm"}
